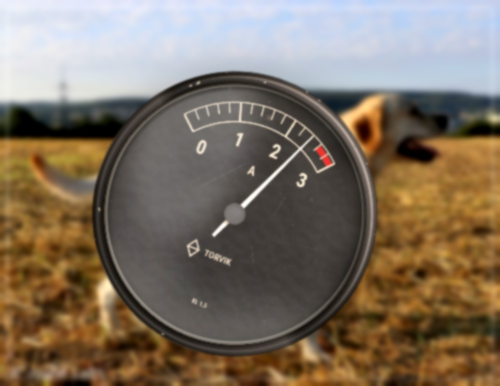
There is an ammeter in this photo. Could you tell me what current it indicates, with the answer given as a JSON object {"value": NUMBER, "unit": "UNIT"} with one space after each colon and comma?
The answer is {"value": 2.4, "unit": "A"}
